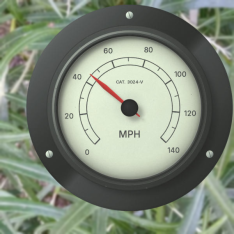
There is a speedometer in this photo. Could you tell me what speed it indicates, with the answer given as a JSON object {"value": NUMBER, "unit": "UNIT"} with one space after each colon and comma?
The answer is {"value": 45, "unit": "mph"}
